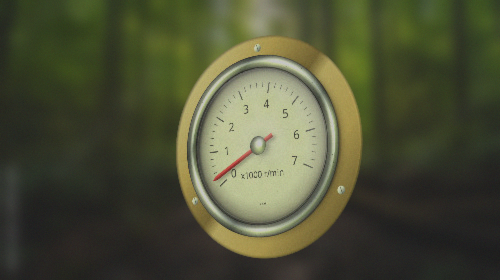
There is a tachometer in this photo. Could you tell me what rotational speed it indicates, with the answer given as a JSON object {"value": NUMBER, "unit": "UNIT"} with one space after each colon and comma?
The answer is {"value": 200, "unit": "rpm"}
